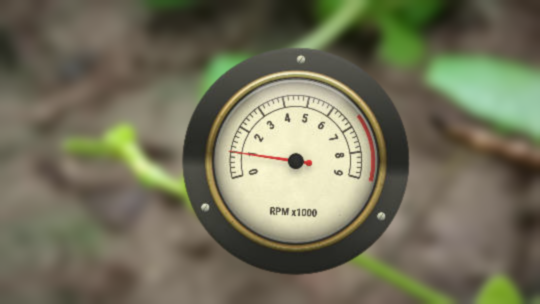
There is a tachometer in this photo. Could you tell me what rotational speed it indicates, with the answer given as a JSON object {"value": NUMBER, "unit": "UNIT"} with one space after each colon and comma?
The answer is {"value": 1000, "unit": "rpm"}
